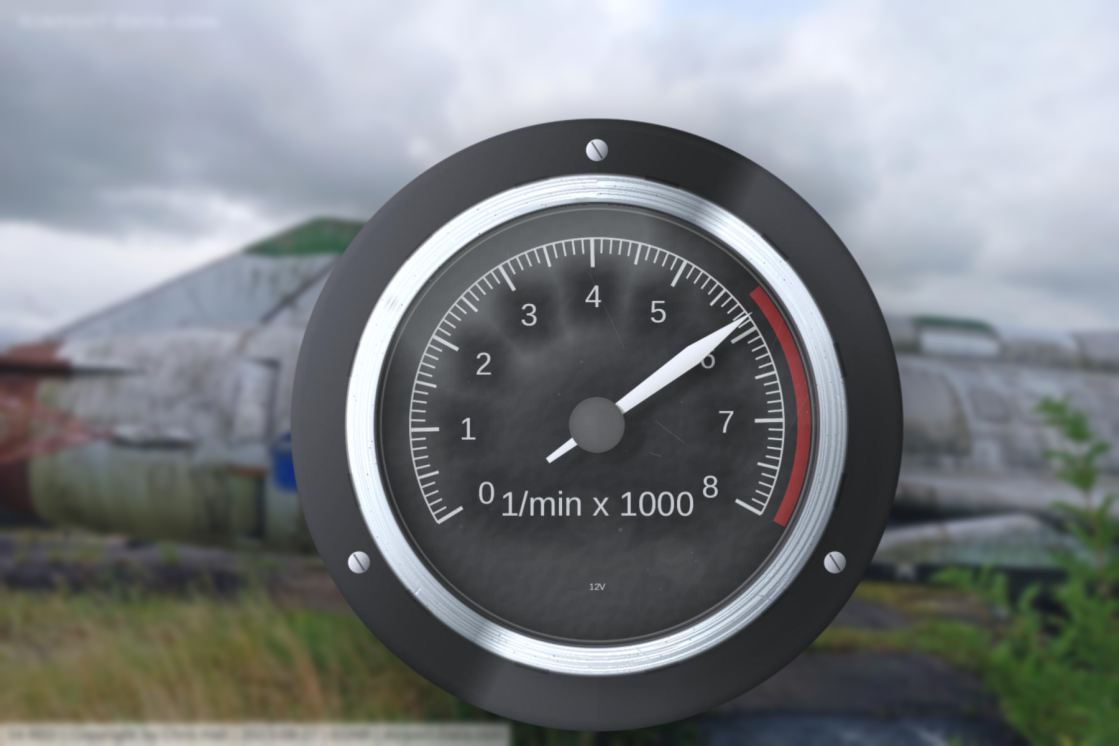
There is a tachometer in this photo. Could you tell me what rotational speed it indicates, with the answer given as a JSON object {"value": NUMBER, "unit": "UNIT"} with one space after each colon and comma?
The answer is {"value": 5850, "unit": "rpm"}
